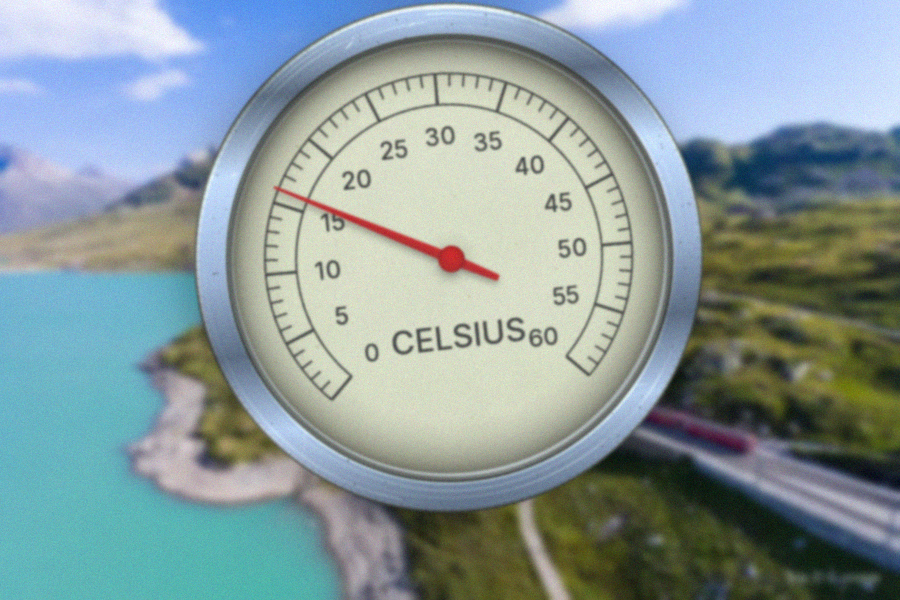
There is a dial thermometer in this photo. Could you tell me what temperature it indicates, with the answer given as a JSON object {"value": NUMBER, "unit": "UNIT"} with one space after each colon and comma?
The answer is {"value": 16, "unit": "°C"}
